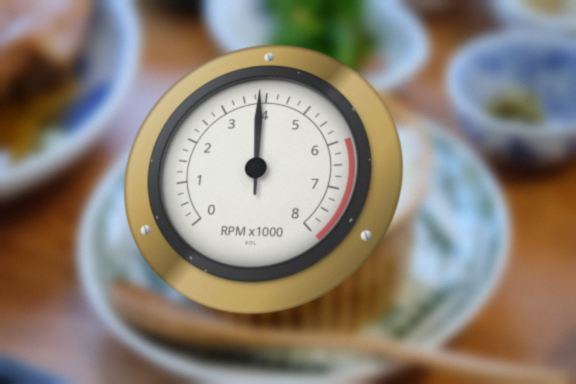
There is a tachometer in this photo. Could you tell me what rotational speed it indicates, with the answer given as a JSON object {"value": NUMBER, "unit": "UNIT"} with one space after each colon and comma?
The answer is {"value": 3875, "unit": "rpm"}
